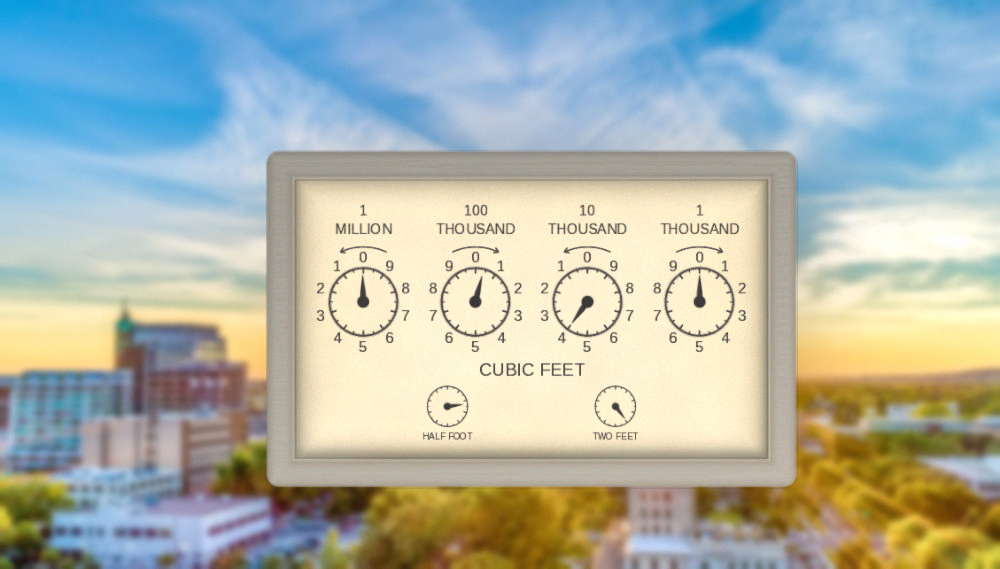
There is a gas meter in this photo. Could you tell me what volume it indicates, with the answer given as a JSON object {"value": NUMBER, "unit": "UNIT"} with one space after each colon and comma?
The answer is {"value": 4000, "unit": "ft³"}
